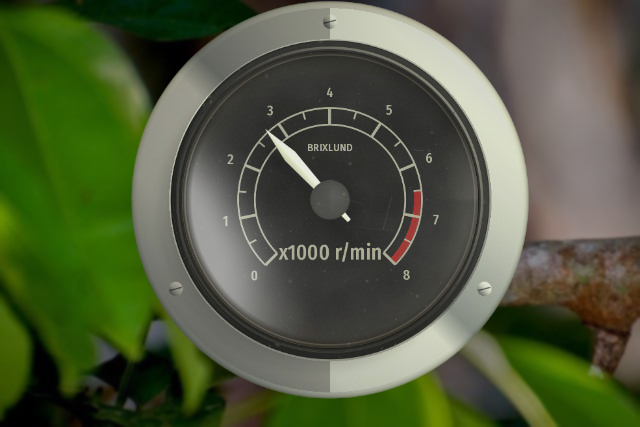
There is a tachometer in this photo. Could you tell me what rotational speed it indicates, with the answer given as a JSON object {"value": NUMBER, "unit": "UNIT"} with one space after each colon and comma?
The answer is {"value": 2750, "unit": "rpm"}
